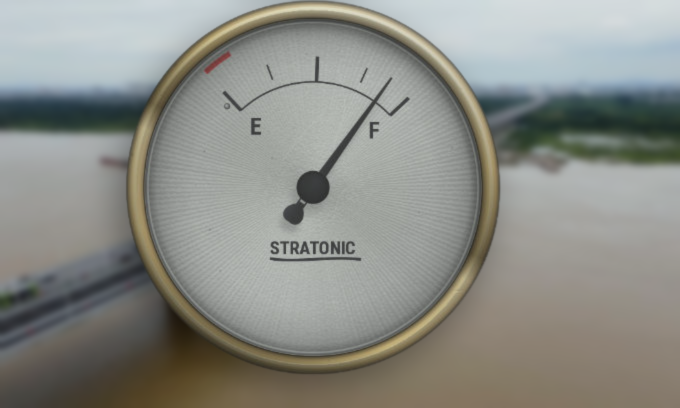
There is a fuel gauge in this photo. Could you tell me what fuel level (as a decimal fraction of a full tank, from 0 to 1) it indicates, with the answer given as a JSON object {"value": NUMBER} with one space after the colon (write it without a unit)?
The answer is {"value": 0.875}
